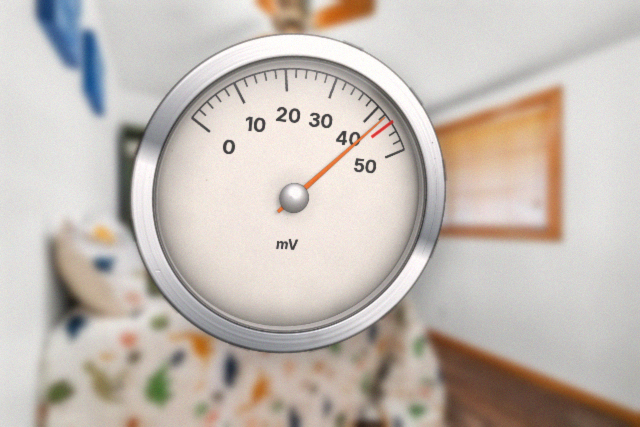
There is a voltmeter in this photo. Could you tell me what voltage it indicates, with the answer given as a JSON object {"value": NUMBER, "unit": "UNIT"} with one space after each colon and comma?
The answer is {"value": 42, "unit": "mV"}
